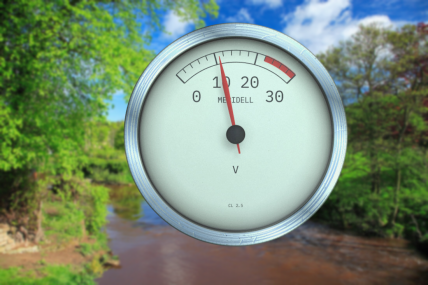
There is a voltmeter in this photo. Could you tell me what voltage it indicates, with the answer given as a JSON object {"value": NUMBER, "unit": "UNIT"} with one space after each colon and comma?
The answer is {"value": 11, "unit": "V"}
